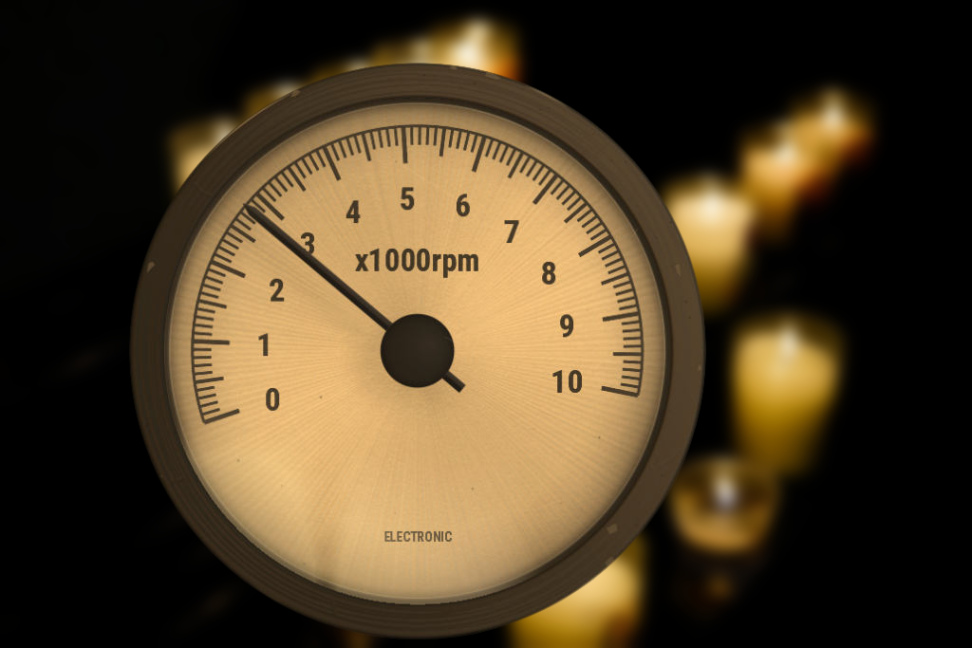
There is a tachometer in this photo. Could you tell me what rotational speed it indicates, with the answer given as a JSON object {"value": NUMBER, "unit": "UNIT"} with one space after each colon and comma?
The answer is {"value": 2800, "unit": "rpm"}
